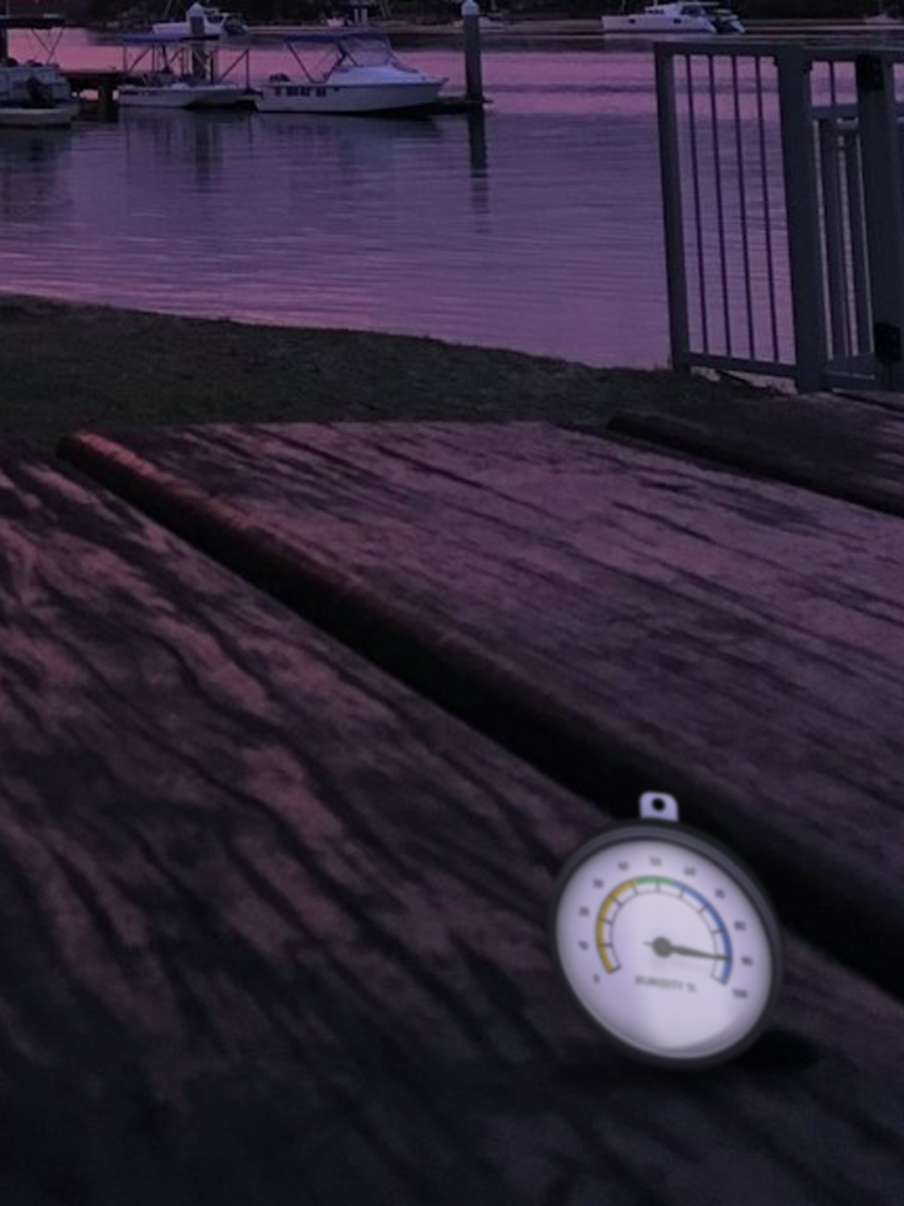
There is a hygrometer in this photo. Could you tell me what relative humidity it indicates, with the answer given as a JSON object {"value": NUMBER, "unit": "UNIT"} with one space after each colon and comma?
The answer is {"value": 90, "unit": "%"}
